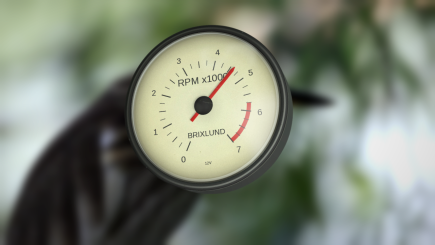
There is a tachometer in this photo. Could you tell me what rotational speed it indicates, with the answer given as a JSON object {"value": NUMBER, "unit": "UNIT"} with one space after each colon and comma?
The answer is {"value": 4625, "unit": "rpm"}
